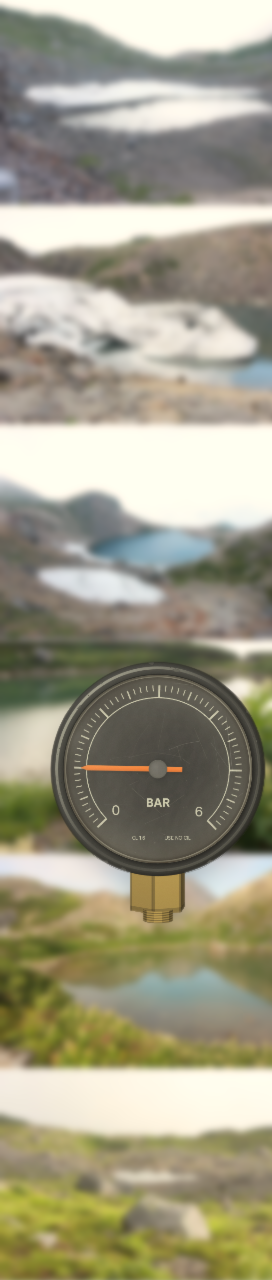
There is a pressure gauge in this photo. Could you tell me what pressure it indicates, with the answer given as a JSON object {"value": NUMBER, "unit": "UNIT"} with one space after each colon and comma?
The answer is {"value": 1, "unit": "bar"}
